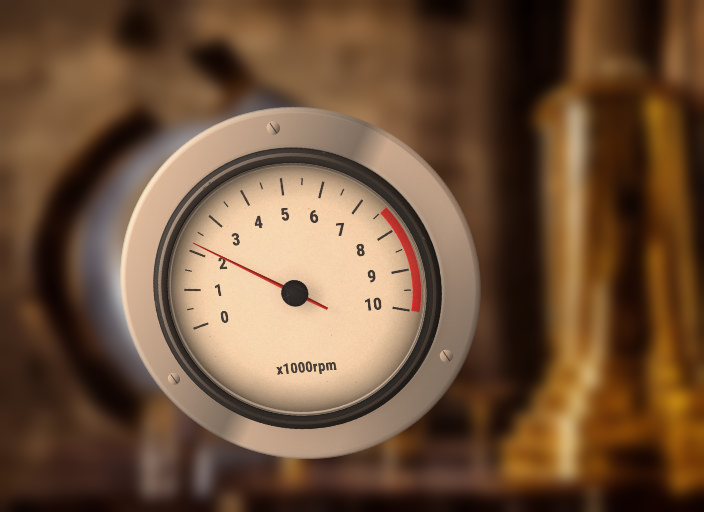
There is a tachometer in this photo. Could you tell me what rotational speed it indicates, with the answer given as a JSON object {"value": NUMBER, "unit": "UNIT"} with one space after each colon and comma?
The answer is {"value": 2250, "unit": "rpm"}
